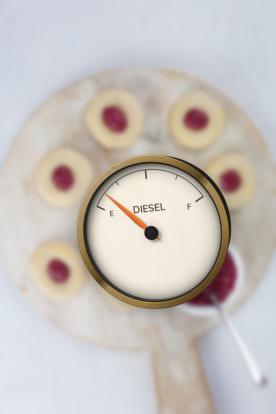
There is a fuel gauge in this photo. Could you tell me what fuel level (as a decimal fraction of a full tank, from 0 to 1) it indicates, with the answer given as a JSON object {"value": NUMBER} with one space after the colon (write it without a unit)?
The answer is {"value": 0.125}
